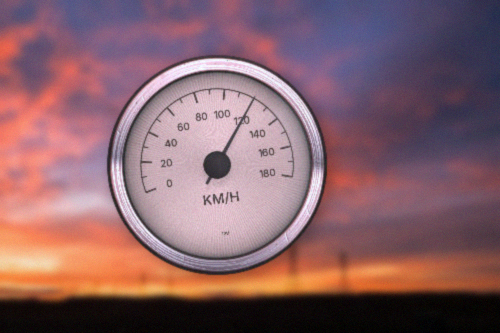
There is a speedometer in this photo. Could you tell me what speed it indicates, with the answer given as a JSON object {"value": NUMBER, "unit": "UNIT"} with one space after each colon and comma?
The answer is {"value": 120, "unit": "km/h"}
